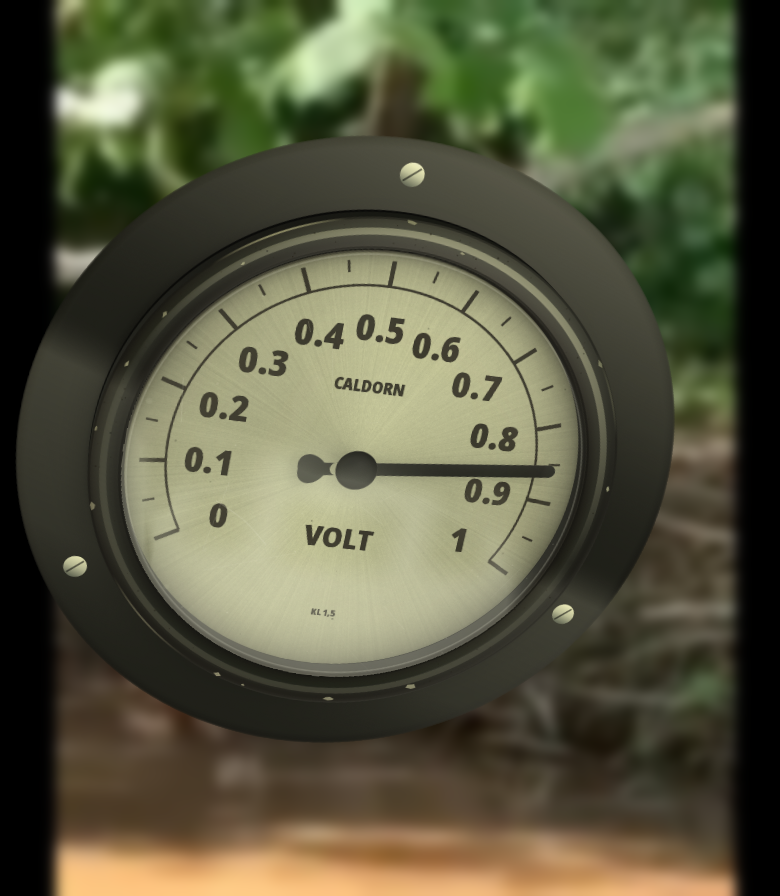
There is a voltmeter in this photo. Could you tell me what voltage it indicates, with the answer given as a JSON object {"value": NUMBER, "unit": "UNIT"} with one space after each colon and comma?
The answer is {"value": 0.85, "unit": "V"}
